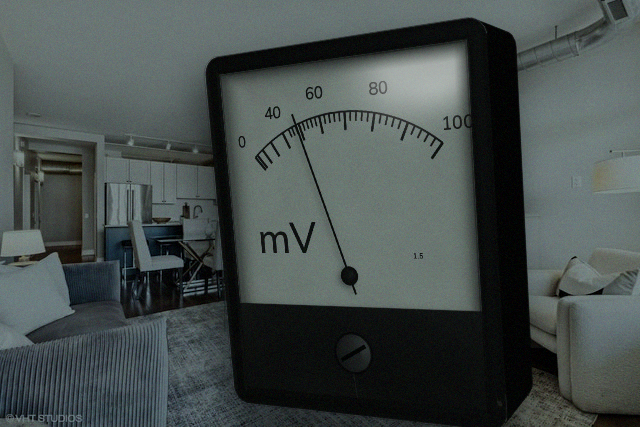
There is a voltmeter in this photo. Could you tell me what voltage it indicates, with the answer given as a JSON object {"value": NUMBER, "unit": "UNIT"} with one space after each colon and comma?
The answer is {"value": 50, "unit": "mV"}
